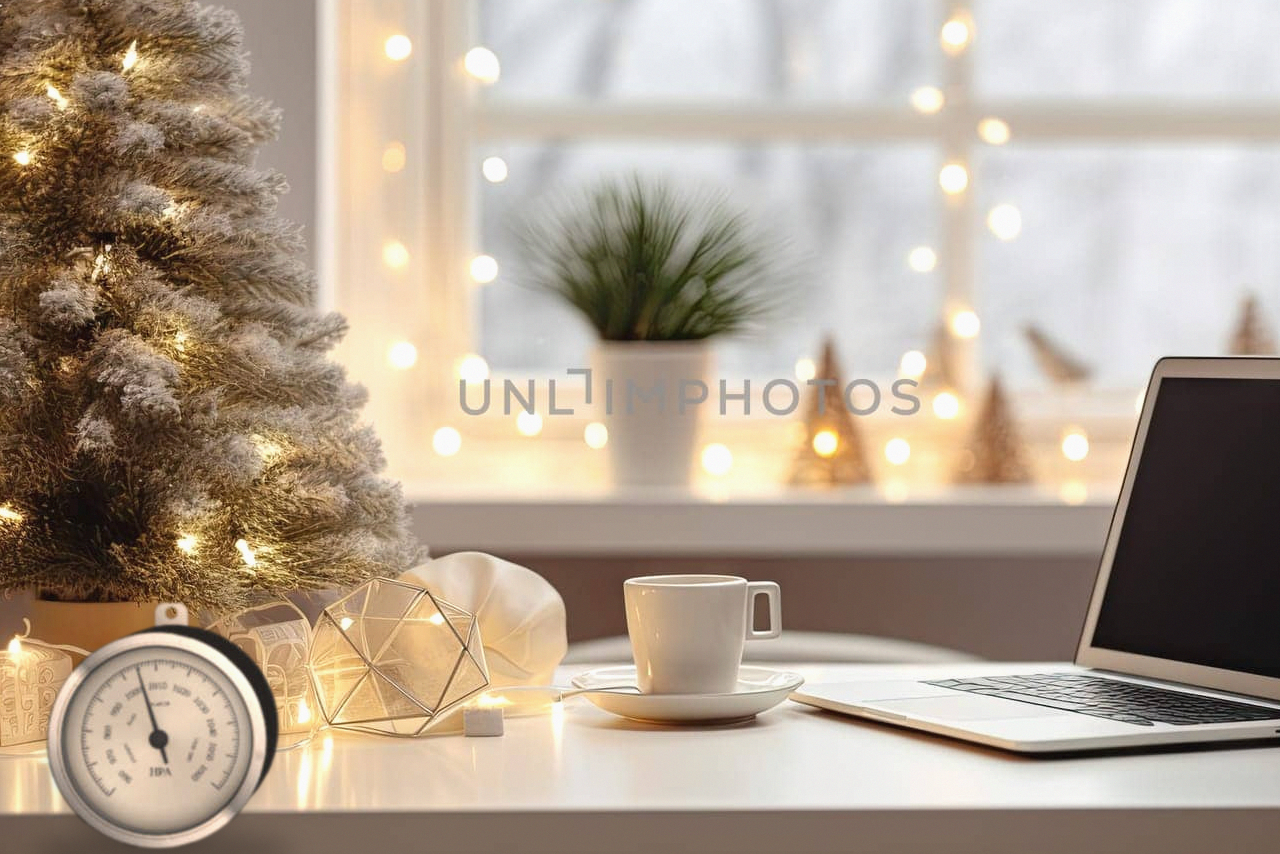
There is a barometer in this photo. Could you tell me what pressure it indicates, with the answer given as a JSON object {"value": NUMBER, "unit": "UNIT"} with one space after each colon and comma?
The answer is {"value": 1005, "unit": "hPa"}
